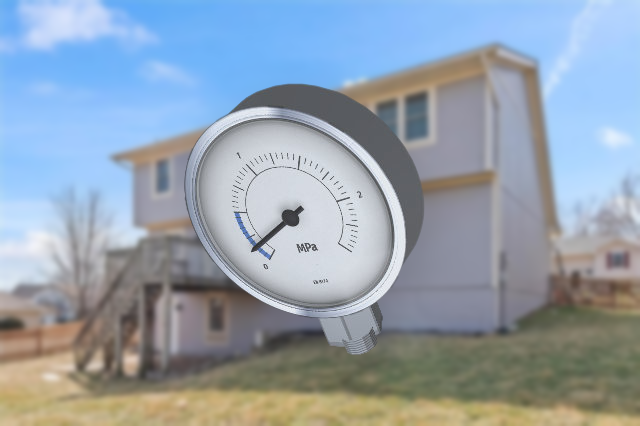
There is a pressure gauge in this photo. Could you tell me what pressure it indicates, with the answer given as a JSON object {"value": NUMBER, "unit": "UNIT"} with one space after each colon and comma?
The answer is {"value": 0.15, "unit": "MPa"}
